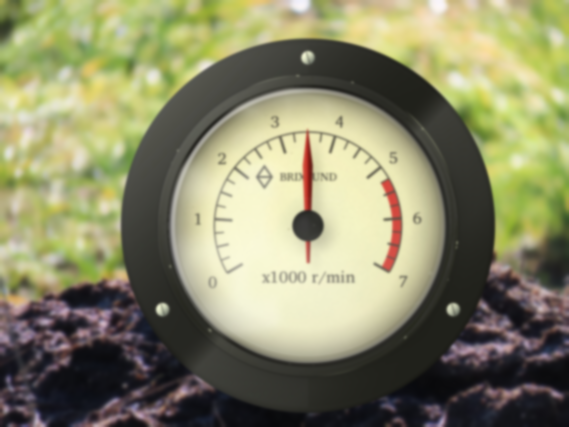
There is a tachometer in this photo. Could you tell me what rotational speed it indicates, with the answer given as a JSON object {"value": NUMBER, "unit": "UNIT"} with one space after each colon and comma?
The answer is {"value": 3500, "unit": "rpm"}
